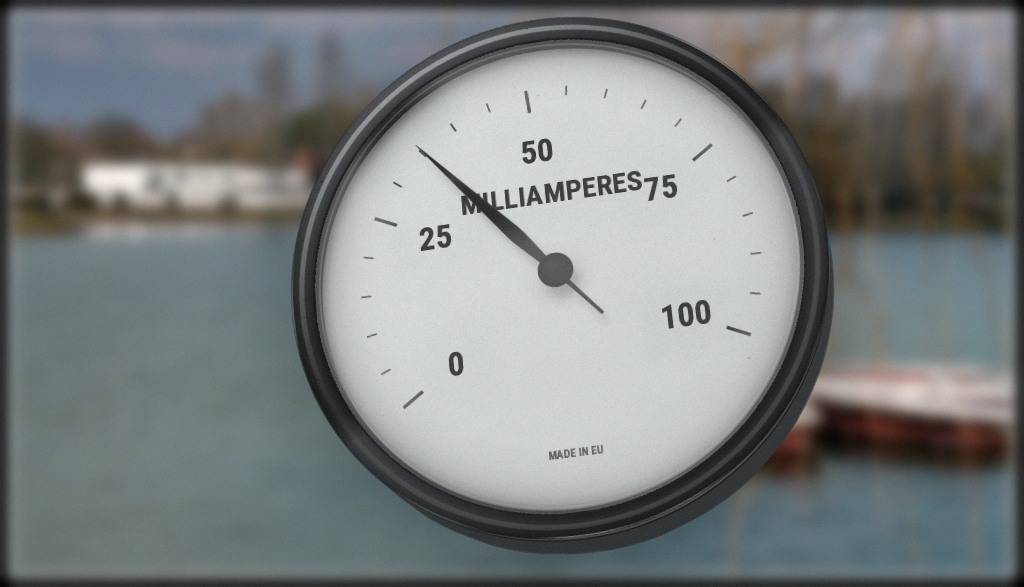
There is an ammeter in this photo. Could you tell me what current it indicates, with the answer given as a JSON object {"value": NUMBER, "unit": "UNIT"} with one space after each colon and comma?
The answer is {"value": 35, "unit": "mA"}
